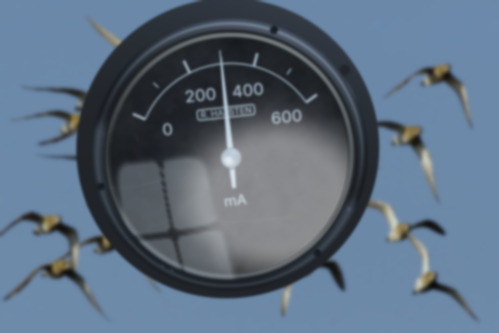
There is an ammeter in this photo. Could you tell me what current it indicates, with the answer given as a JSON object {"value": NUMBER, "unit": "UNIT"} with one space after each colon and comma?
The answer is {"value": 300, "unit": "mA"}
